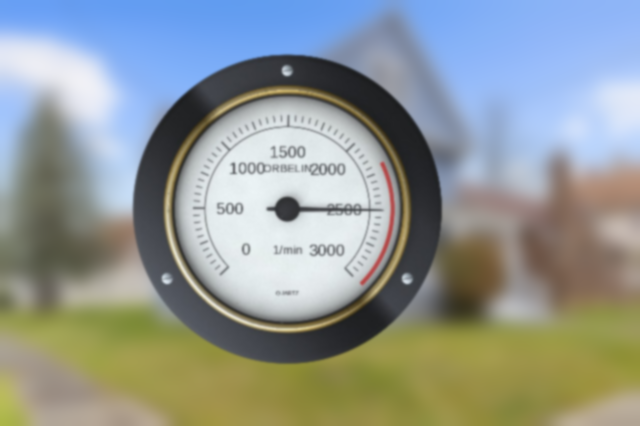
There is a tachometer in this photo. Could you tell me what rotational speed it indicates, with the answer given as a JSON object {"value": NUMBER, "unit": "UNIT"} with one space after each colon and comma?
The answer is {"value": 2500, "unit": "rpm"}
